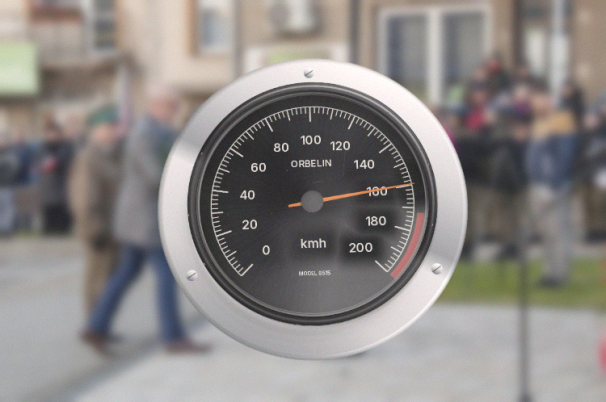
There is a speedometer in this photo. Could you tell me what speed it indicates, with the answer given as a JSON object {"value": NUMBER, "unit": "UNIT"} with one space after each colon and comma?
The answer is {"value": 160, "unit": "km/h"}
